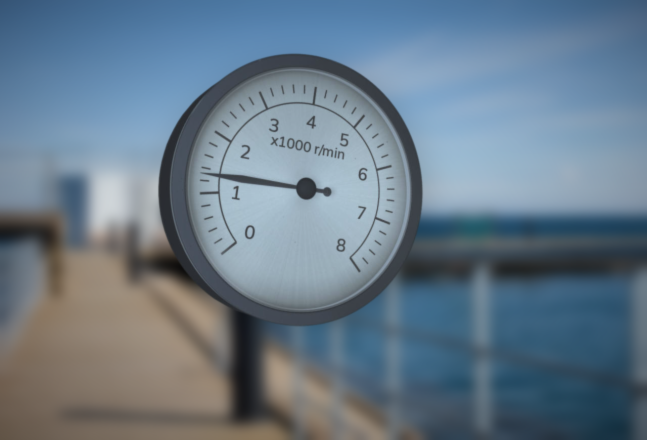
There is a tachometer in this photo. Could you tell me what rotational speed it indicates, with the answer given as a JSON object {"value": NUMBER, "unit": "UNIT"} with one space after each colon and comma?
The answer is {"value": 1300, "unit": "rpm"}
